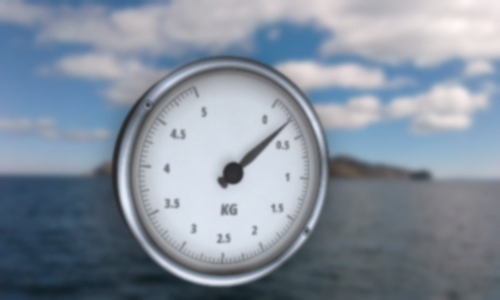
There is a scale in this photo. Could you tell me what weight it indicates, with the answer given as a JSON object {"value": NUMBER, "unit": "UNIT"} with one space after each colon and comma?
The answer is {"value": 0.25, "unit": "kg"}
